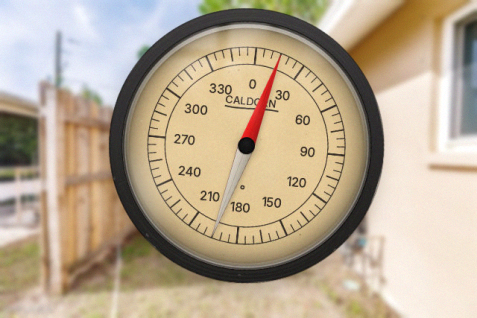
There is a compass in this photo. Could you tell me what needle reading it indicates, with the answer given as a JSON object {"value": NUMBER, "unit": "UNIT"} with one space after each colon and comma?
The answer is {"value": 15, "unit": "°"}
